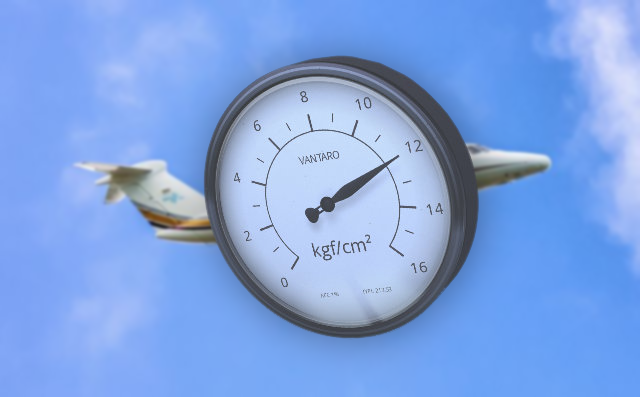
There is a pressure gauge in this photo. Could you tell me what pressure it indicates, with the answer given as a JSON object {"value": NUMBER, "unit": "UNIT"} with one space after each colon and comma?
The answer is {"value": 12, "unit": "kg/cm²"}
